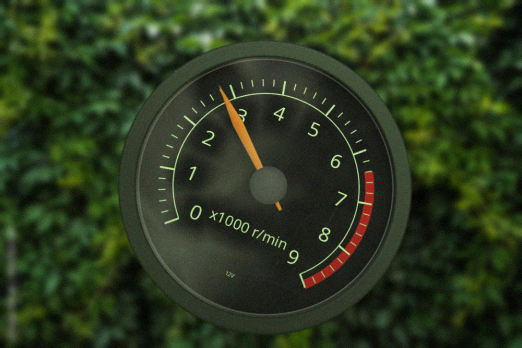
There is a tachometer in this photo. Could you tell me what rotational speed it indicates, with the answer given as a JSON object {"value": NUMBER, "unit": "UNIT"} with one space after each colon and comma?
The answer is {"value": 2800, "unit": "rpm"}
